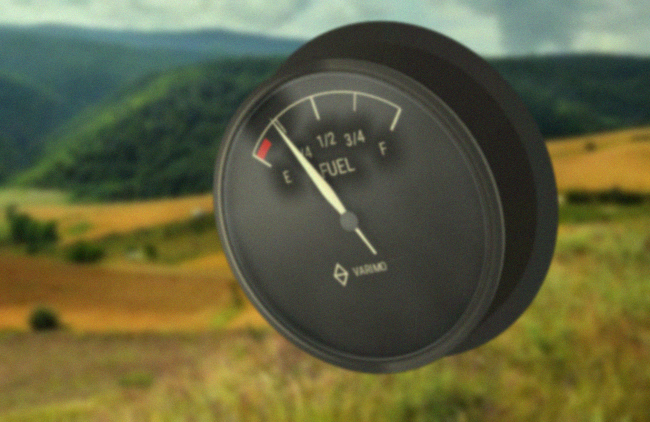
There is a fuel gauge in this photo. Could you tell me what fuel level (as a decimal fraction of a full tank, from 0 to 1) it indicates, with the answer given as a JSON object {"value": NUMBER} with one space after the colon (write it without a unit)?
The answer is {"value": 0.25}
